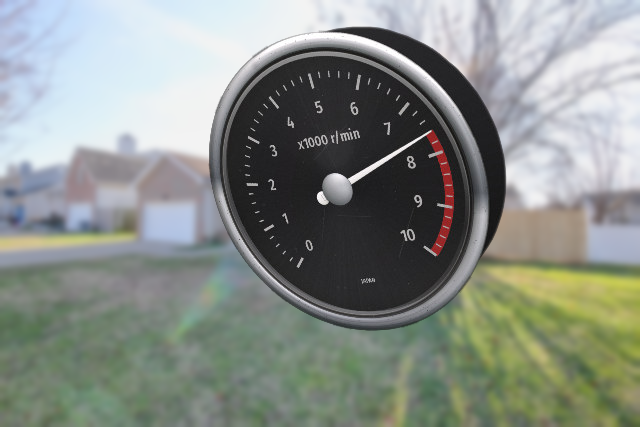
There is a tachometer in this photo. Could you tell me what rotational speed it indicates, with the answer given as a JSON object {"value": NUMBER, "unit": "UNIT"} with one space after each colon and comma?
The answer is {"value": 7600, "unit": "rpm"}
